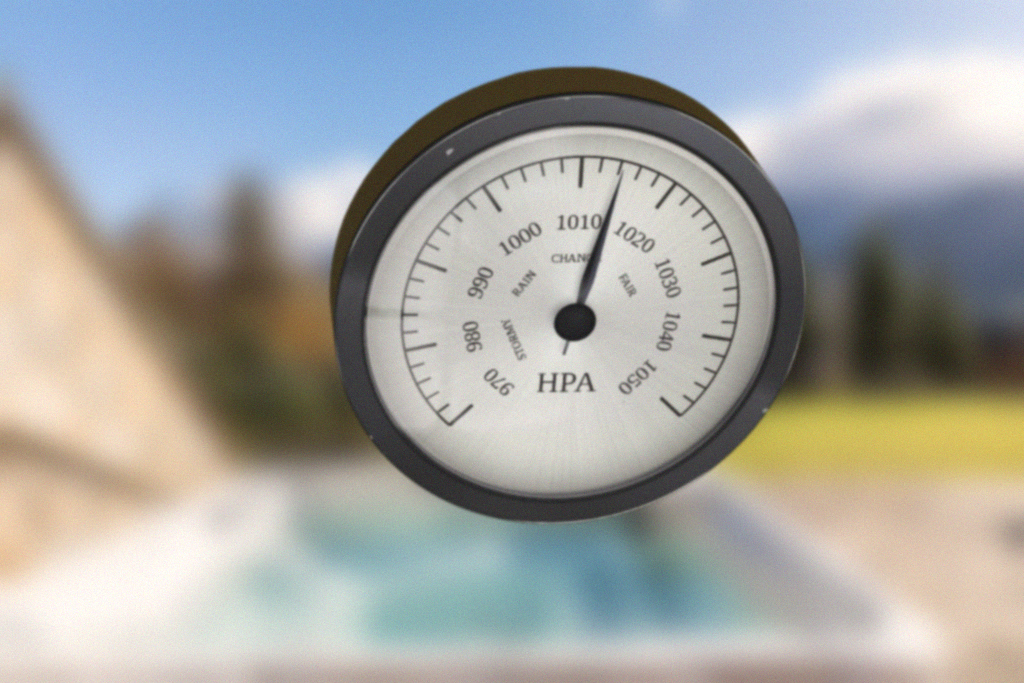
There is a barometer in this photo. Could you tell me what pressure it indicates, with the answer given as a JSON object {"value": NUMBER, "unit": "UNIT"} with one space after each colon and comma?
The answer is {"value": 1014, "unit": "hPa"}
